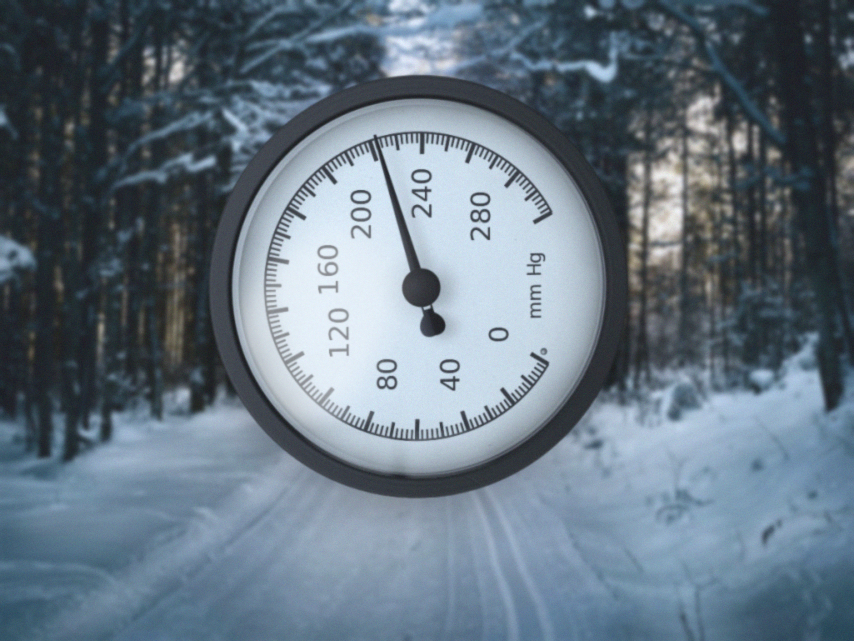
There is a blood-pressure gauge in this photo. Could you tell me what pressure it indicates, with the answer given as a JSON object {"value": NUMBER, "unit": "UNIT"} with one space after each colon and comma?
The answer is {"value": 222, "unit": "mmHg"}
